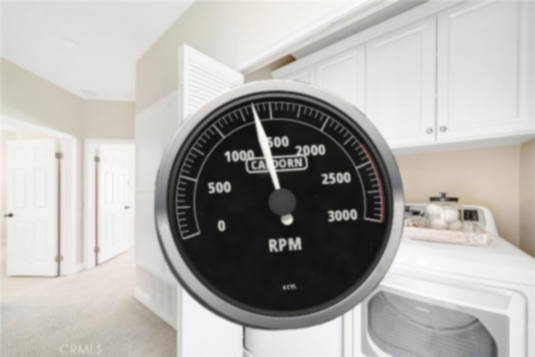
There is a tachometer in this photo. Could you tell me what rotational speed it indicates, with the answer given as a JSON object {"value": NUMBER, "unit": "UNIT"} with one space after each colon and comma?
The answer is {"value": 1350, "unit": "rpm"}
